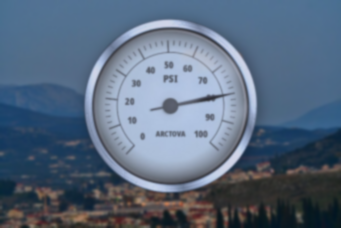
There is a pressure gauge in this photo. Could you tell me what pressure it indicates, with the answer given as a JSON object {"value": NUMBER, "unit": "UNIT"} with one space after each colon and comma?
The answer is {"value": 80, "unit": "psi"}
